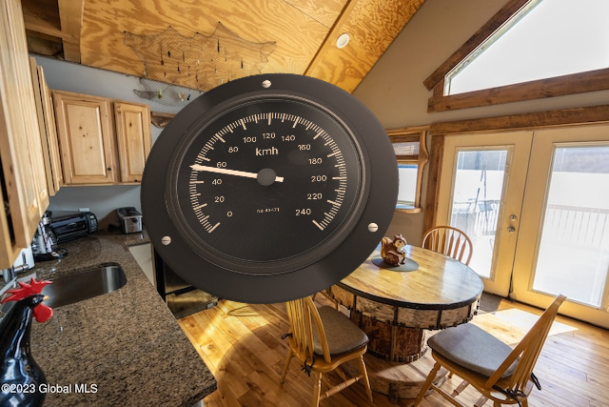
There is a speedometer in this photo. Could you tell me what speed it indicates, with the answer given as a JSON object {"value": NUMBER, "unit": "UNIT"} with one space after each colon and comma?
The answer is {"value": 50, "unit": "km/h"}
